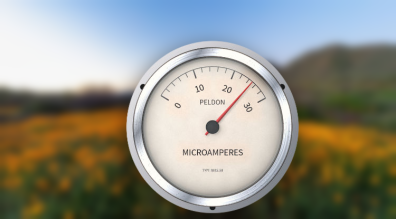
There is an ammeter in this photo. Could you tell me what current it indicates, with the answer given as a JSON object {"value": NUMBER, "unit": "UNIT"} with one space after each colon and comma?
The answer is {"value": 25, "unit": "µA"}
